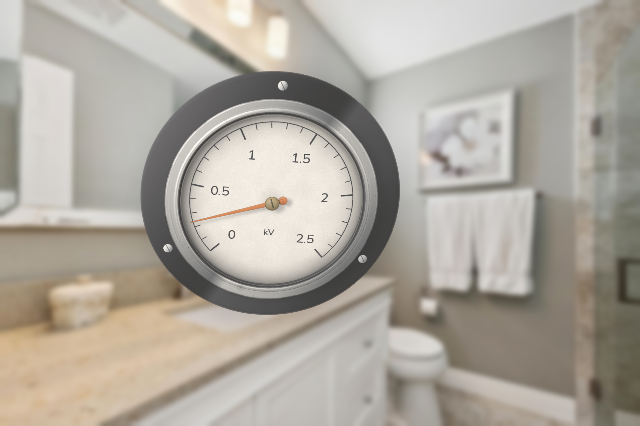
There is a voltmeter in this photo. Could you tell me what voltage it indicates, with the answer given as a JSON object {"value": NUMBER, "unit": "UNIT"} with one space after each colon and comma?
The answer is {"value": 0.25, "unit": "kV"}
